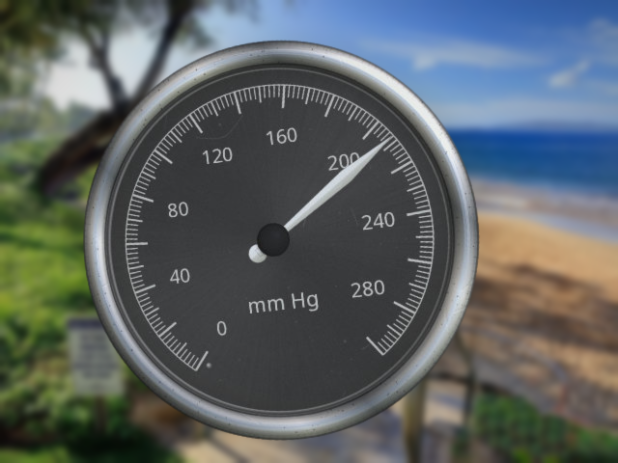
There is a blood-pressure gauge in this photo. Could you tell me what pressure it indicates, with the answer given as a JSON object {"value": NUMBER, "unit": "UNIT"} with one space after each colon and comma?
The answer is {"value": 208, "unit": "mmHg"}
